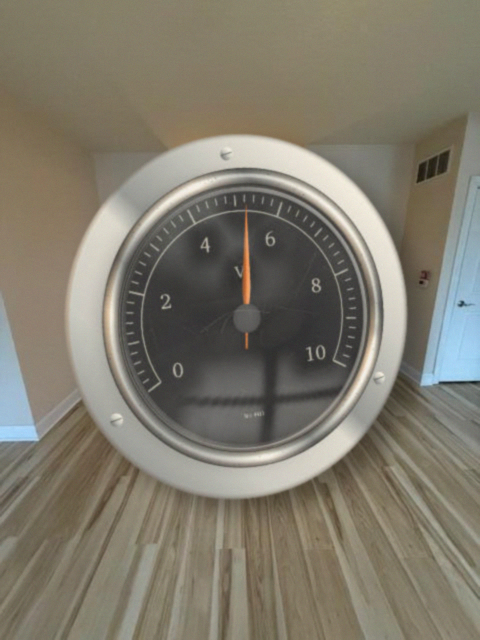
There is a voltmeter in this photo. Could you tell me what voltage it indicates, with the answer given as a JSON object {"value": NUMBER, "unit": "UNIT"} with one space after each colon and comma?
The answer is {"value": 5.2, "unit": "V"}
